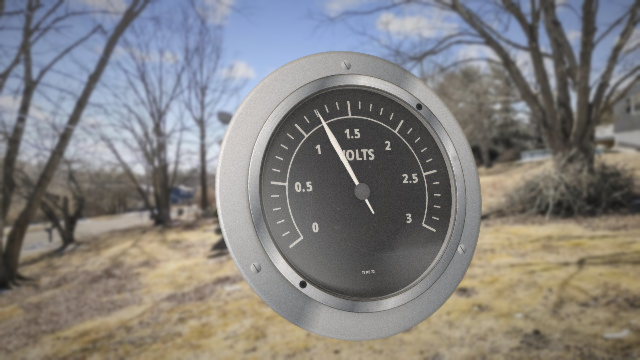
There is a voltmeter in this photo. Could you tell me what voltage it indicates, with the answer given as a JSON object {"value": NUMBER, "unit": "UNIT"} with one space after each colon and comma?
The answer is {"value": 1.2, "unit": "V"}
